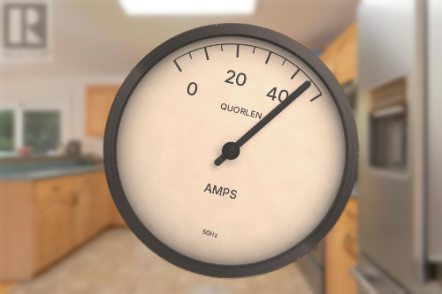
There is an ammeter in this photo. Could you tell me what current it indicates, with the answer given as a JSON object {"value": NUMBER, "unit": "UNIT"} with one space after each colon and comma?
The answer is {"value": 45, "unit": "A"}
